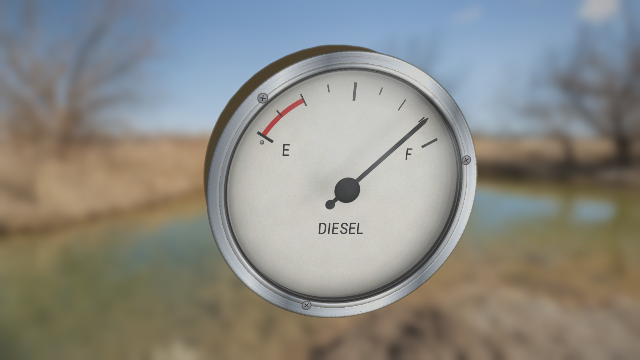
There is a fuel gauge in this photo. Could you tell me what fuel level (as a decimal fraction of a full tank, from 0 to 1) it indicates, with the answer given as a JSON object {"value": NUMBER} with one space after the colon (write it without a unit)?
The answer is {"value": 0.875}
